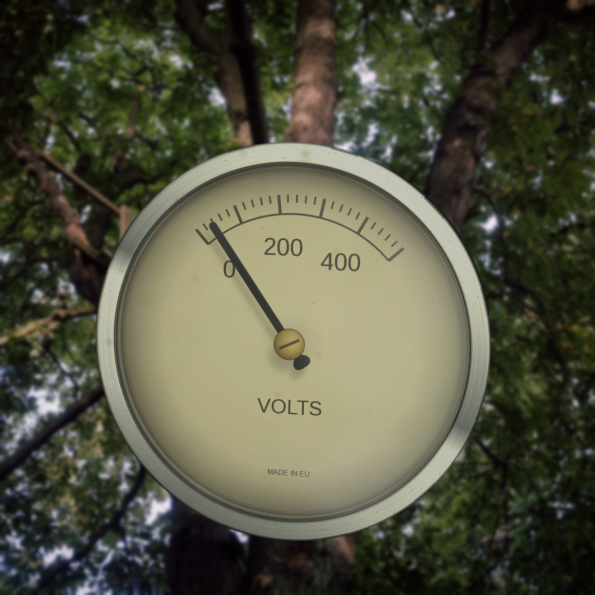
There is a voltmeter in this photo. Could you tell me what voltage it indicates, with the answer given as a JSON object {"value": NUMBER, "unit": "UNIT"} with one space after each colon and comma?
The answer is {"value": 40, "unit": "V"}
